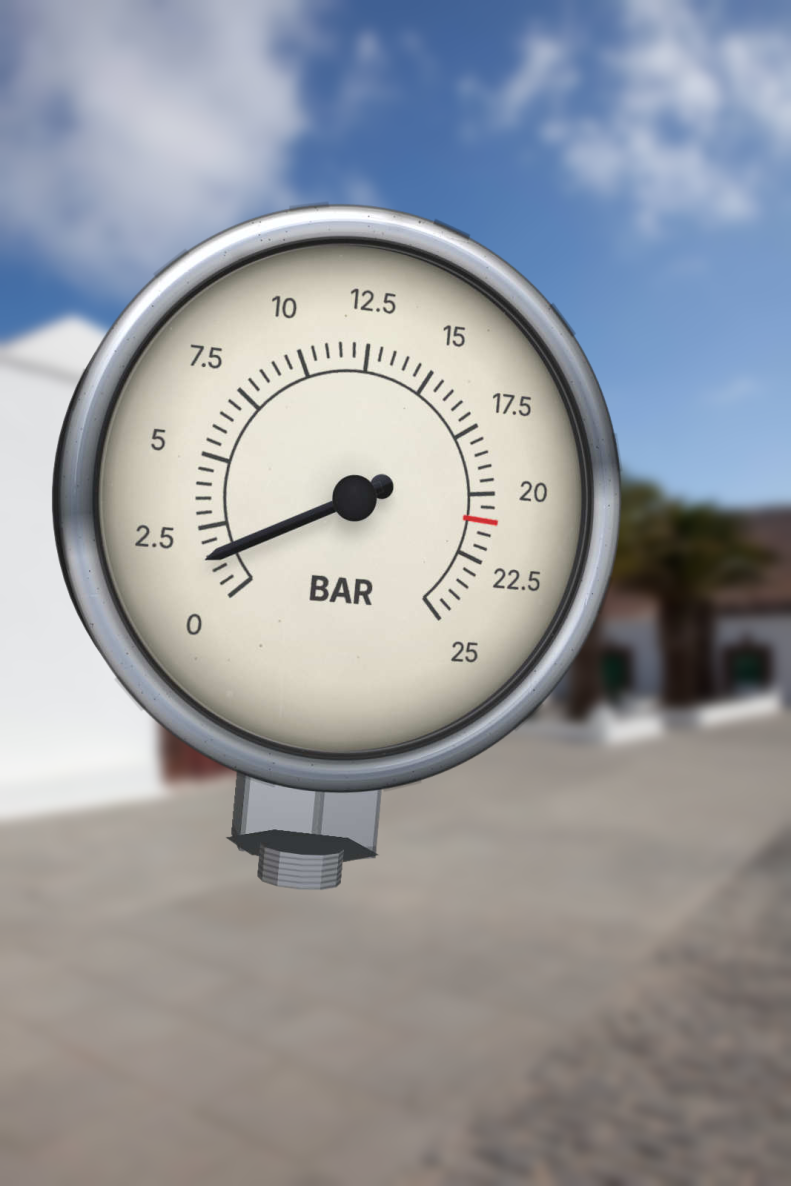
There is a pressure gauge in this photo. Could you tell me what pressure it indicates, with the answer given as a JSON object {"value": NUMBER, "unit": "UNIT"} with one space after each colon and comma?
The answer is {"value": 1.5, "unit": "bar"}
